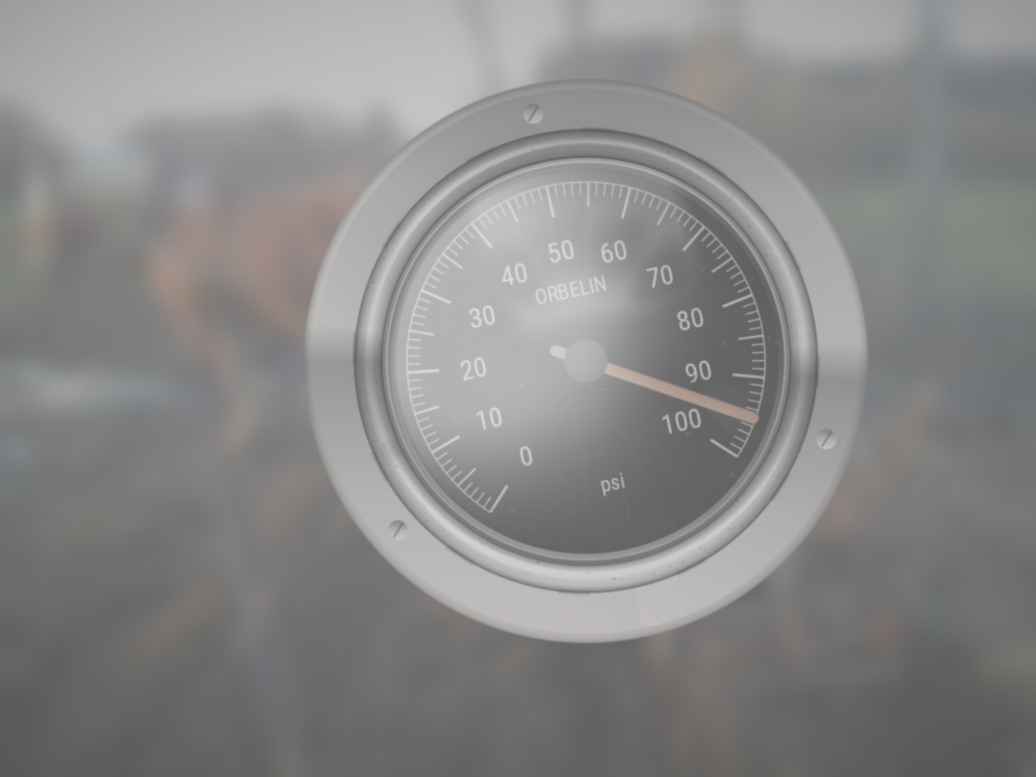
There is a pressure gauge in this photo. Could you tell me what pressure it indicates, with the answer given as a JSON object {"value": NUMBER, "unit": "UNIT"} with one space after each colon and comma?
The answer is {"value": 95, "unit": "psi"}
